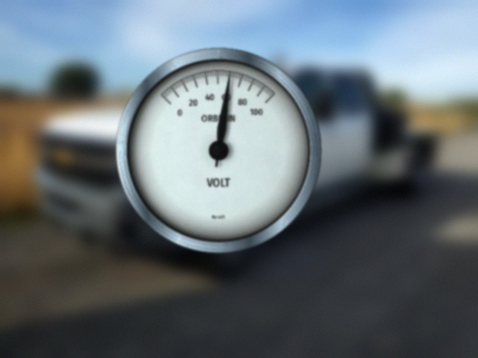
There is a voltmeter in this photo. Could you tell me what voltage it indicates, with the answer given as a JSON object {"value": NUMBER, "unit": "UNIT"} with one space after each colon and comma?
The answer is {"value": 60, "unit": "V"}
